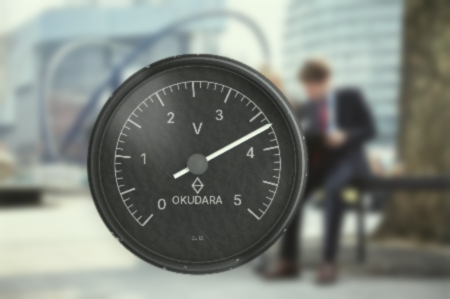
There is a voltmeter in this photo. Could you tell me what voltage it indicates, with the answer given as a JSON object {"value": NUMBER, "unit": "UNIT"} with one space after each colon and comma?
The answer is {"value": 3.7, "unit": "V"}
